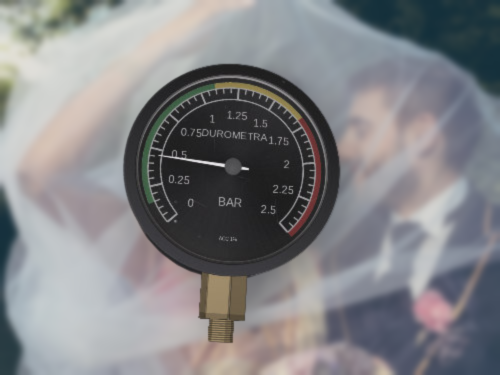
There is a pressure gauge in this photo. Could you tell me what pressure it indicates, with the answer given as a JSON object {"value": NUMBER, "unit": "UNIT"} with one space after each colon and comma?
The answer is {"value": 0.45, "unit": "bar"}
